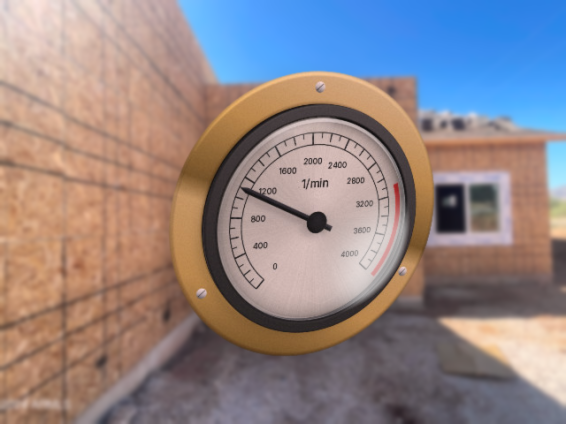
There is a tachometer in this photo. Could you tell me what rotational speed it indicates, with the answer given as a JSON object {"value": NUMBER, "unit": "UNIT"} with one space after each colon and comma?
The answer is {"value": 1100, "unit": "rpm"}
